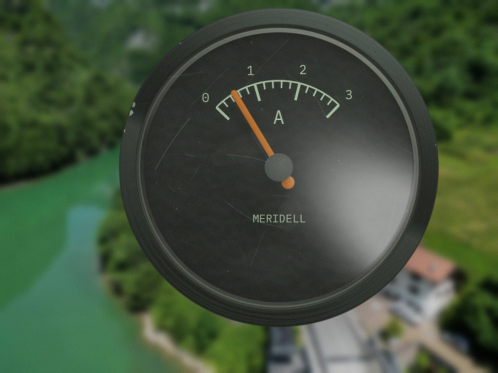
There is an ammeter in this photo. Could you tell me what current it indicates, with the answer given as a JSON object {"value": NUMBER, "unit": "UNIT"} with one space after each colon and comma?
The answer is {"value": 0.5, "unit": "A"}
